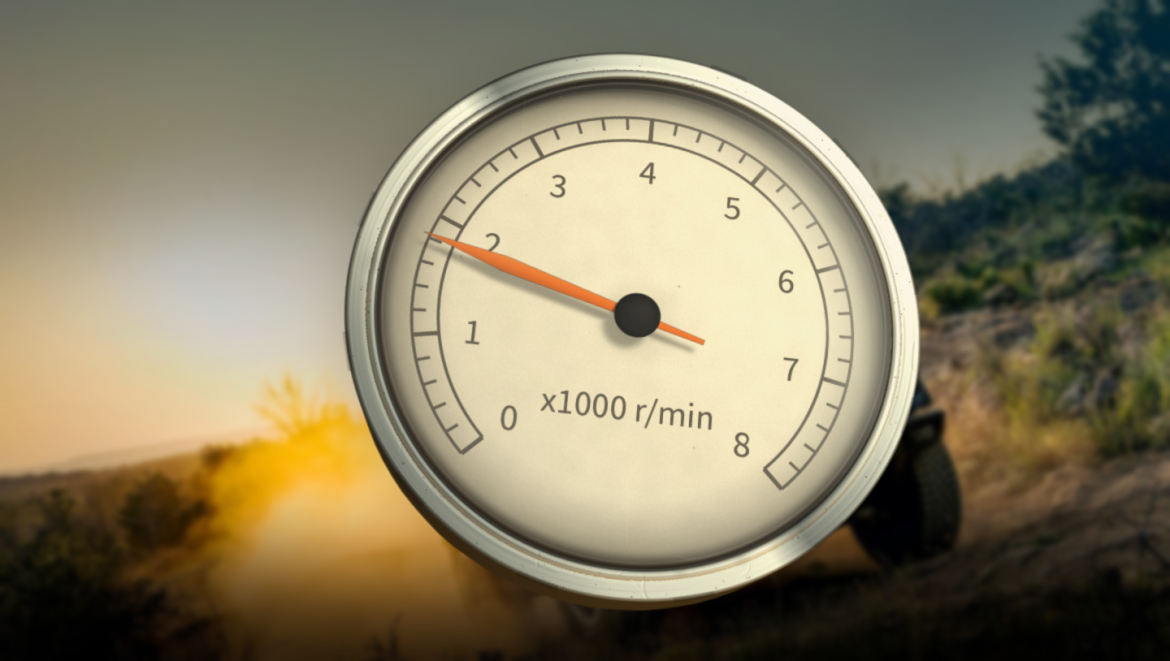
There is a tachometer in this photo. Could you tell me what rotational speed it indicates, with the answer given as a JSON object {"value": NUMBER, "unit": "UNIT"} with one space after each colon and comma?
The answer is {"value": 1800, "unit": "rpm"}
